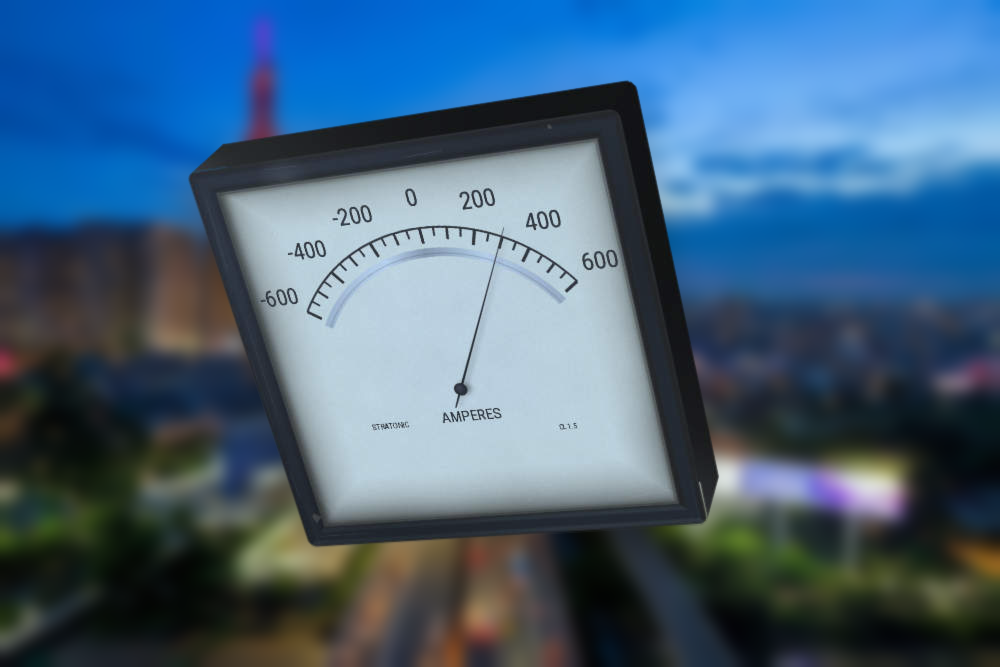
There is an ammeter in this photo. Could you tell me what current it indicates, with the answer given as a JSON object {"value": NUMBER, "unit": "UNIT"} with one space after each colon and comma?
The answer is {"value": 300, "unit": "A"}
